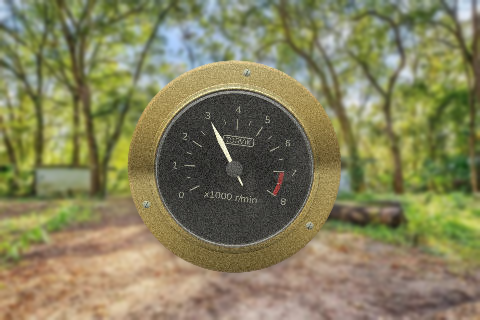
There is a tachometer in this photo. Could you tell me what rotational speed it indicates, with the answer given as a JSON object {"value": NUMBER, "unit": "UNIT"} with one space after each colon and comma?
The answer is {"value": 3000, "unit": "rpm"}
